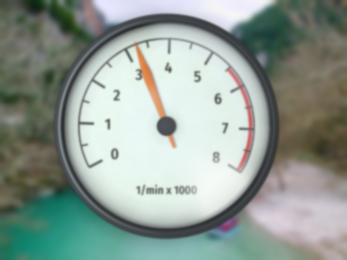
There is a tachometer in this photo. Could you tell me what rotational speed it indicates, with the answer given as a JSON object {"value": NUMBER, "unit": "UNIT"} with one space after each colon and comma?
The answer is {"value": 3250, "unit": "rpm"}
